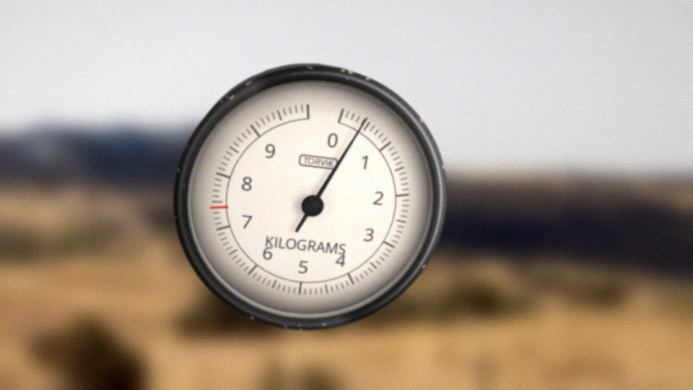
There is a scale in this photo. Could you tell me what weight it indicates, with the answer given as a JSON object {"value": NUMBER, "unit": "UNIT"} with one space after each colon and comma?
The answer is {"value": 0.4, "unit": "kg"}
